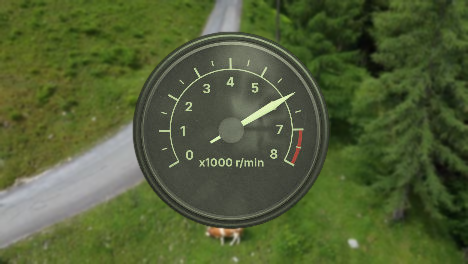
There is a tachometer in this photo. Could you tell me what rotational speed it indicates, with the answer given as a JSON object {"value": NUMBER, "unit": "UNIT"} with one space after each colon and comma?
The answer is {"value": 6000, "unit": "rpm"}
